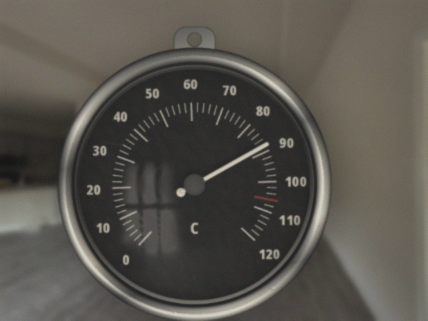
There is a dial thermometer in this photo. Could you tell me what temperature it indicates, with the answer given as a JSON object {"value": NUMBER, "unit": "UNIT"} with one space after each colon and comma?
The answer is {"value": 88, "unit": "°C"}
